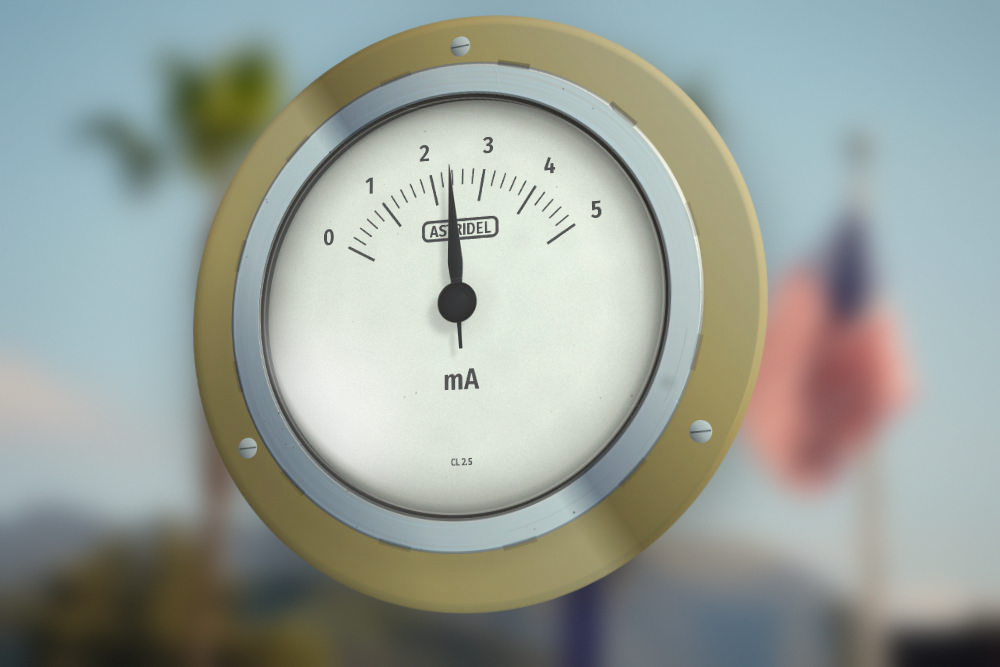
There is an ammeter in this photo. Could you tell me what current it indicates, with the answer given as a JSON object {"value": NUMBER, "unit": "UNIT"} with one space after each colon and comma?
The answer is {"value": 2.4, "unit": "mA"}
